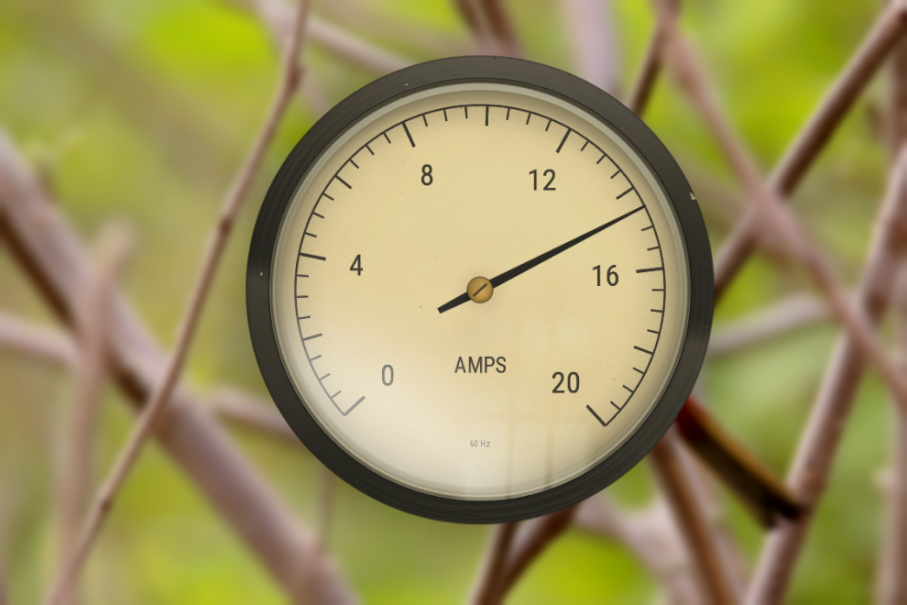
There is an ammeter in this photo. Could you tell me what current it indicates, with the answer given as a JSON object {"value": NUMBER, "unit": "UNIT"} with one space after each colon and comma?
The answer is {"value": 14.5, "unit": "A"}
